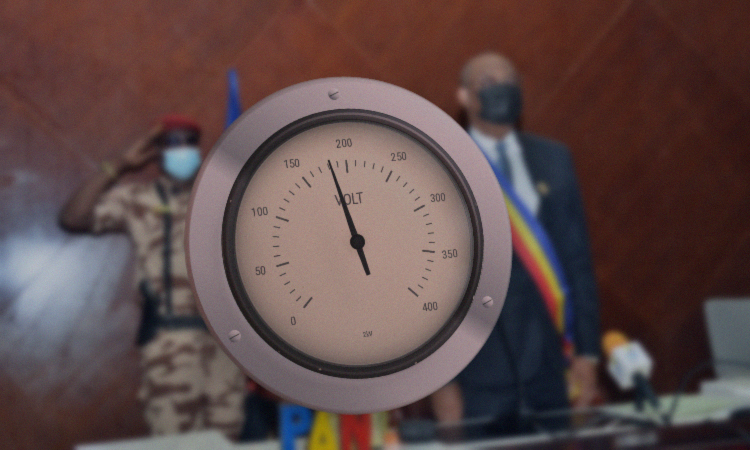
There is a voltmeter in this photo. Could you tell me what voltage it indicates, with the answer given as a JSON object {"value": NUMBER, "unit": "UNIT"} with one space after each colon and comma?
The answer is {"value": 180, "unit": "V"}
